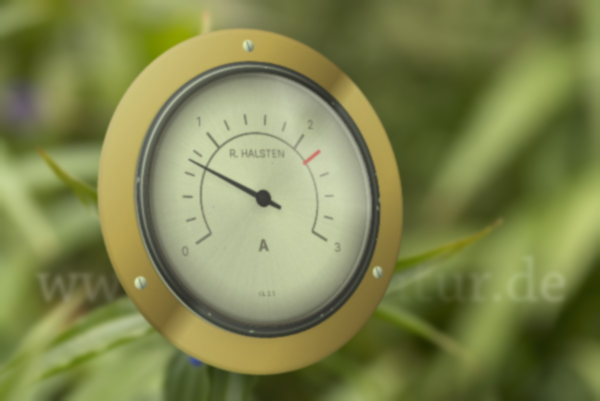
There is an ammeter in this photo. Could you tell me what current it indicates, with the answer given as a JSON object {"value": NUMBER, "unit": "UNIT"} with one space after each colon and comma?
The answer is {"value": 0.7, "unit": "A"}
